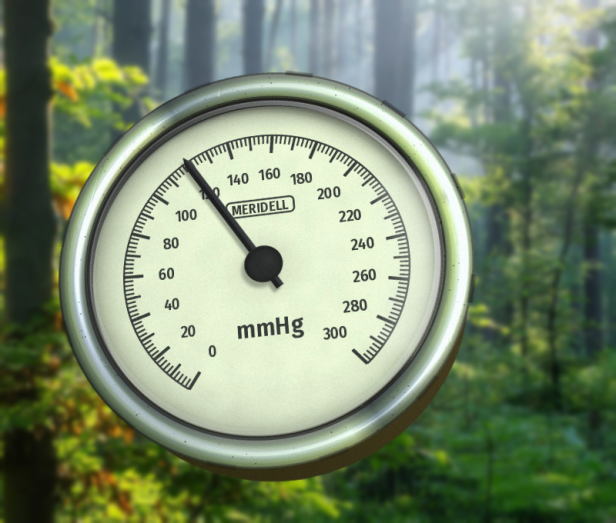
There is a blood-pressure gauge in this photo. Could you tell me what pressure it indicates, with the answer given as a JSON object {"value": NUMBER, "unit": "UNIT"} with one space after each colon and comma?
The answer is {"value": 120, "unit": "mmHg"}
